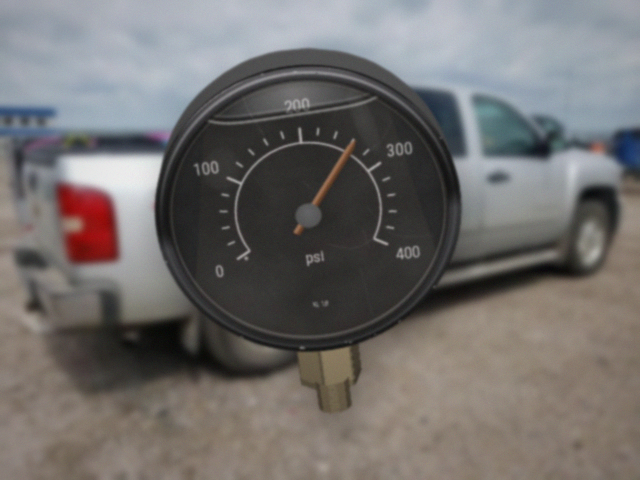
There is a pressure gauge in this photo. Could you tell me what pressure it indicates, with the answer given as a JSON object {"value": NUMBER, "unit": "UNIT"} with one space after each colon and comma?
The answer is {"value": 260, "unit": "psi"}
